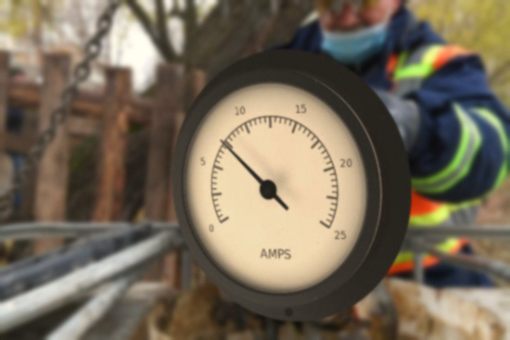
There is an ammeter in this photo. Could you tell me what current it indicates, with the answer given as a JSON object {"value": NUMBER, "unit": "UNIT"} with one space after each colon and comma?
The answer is {"value": 7.5, "unit": "A"}
